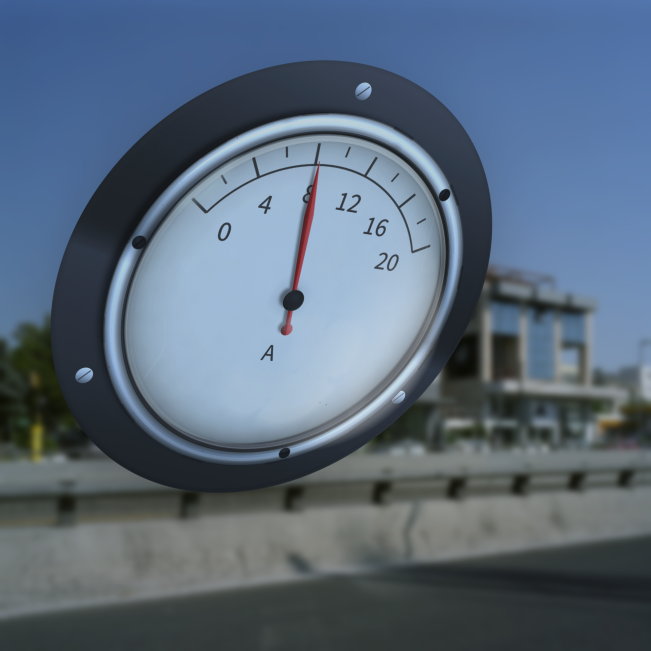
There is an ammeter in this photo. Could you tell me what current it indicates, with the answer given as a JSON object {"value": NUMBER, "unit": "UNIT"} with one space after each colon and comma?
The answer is {"value": 8, "unit": "A"}
